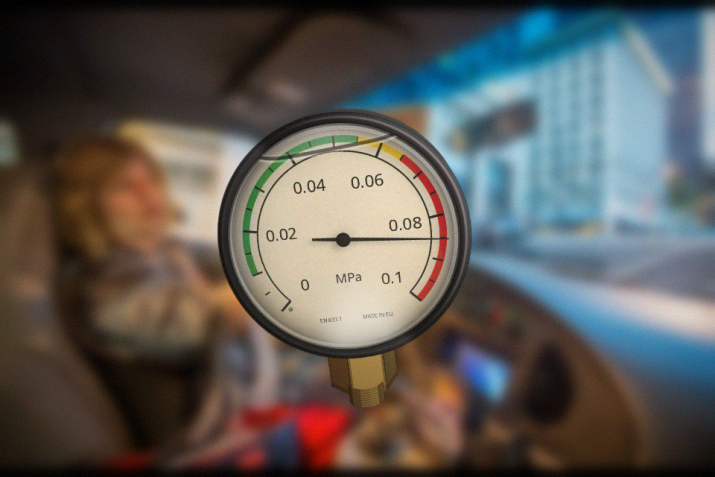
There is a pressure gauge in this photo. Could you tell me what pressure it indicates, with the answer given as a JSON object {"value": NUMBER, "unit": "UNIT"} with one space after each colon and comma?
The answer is {"value": 0.085, "unit": "MPa"}
